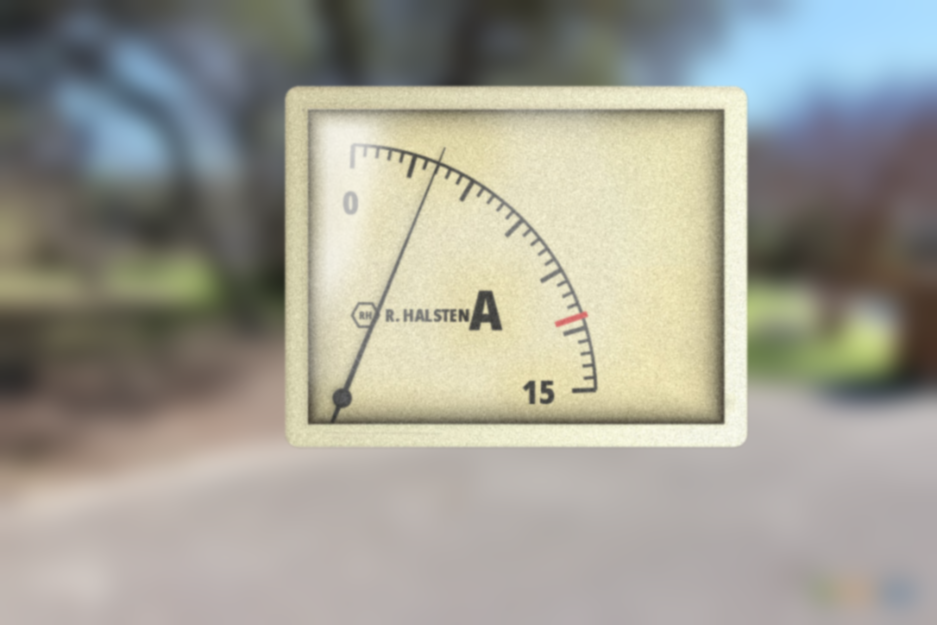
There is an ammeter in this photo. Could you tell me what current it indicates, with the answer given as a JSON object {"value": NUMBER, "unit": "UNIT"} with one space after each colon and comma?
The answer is {"value": 3.5, "unit": "A"}
